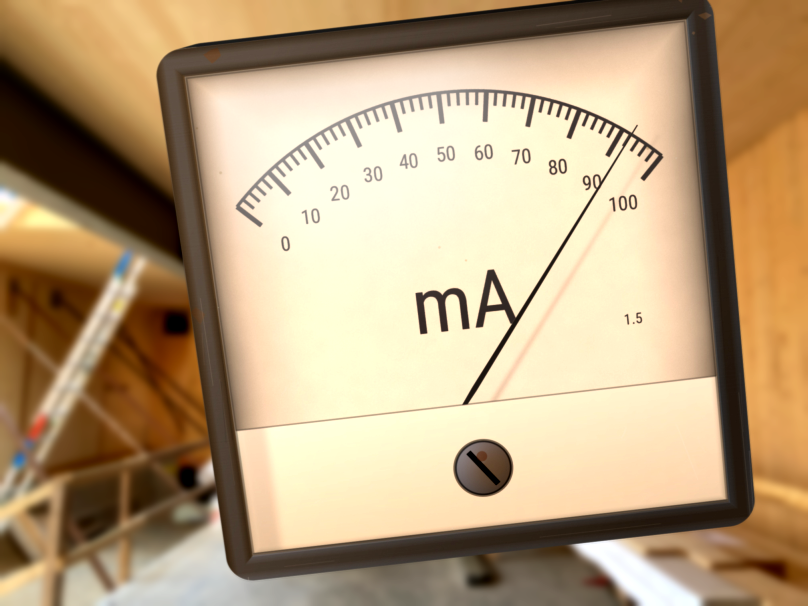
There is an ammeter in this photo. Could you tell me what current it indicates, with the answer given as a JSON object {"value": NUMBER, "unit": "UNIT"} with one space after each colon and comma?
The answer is {"value": 92, "unit": "mA"}
